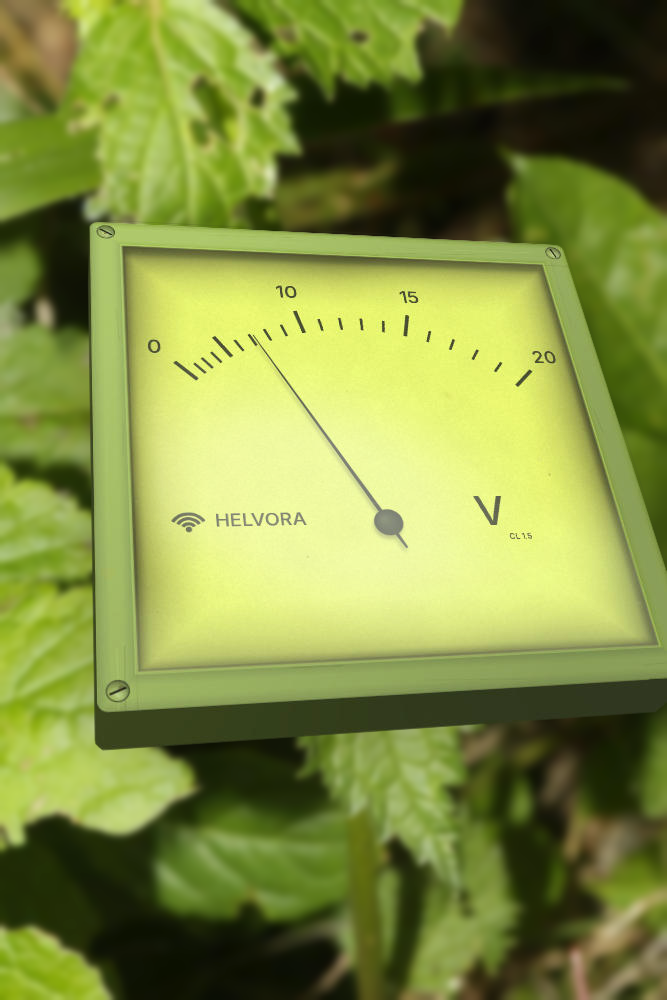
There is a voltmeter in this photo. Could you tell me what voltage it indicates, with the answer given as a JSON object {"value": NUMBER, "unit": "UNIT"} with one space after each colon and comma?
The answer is {"value": 7, "unit": "V"}
